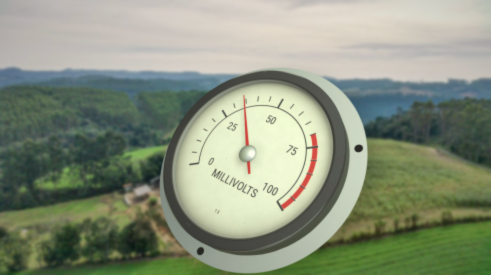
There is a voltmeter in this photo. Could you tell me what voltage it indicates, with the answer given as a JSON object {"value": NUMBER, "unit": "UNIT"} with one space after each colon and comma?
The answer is {"value": 35, "unit": "mV"}
